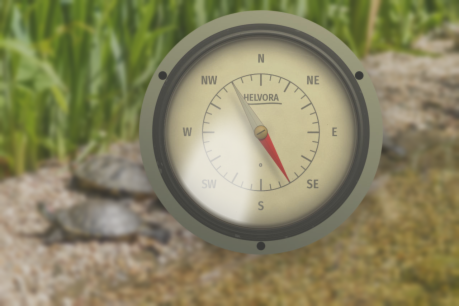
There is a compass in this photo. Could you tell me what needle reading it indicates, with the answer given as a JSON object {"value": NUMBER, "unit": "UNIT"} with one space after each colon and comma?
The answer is {"value": 150, "unit": "°"}
